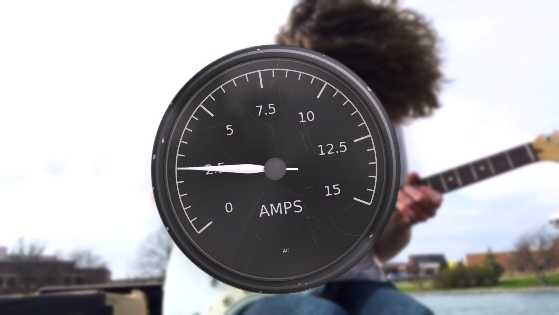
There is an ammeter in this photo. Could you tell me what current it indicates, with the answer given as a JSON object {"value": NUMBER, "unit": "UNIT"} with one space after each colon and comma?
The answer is {"value": 2.5, "unit": "A"}
